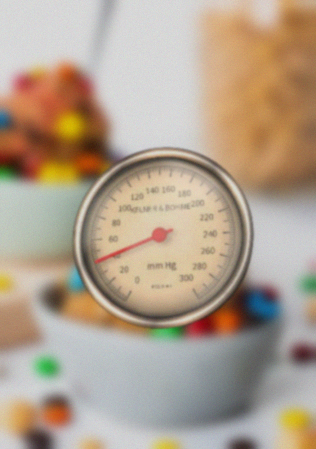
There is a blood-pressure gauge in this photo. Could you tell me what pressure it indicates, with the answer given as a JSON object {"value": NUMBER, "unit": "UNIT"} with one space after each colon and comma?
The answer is {"value": 40, "unit": "mmHg"}
